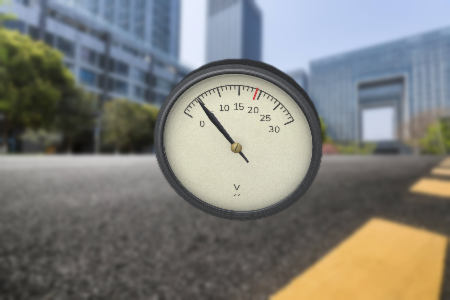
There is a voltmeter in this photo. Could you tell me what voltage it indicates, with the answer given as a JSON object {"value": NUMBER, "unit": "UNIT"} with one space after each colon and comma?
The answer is {"value": 5, "unit": "V"}
